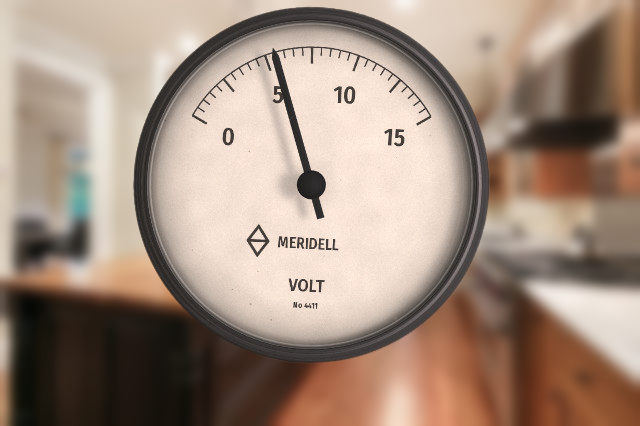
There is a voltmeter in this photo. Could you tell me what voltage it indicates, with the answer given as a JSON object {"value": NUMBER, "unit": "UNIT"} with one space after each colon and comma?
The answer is {"value": 5.5, "unit": "V"}
